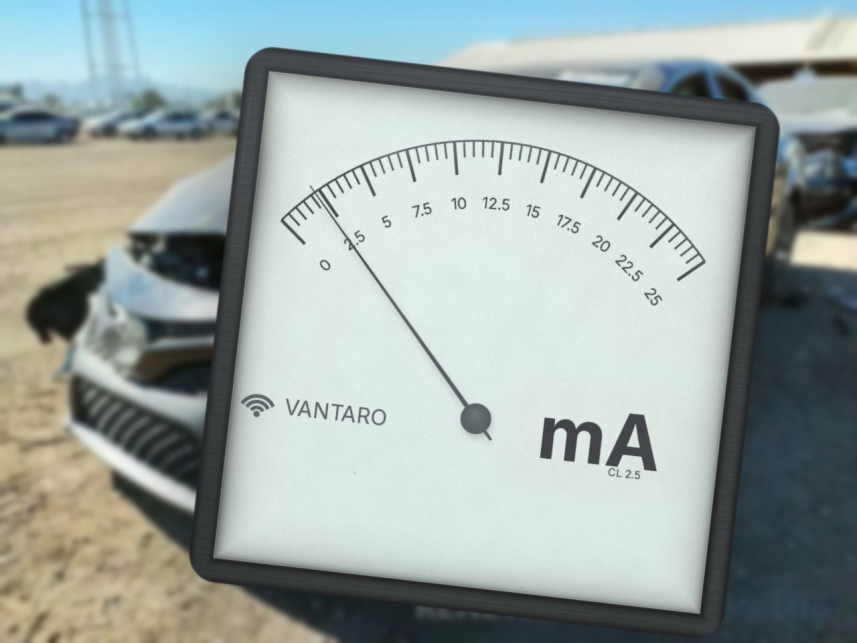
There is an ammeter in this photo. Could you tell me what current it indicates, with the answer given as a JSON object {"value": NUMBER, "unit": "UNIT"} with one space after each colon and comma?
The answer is {"value": 2.25, "unit": "mA"}
